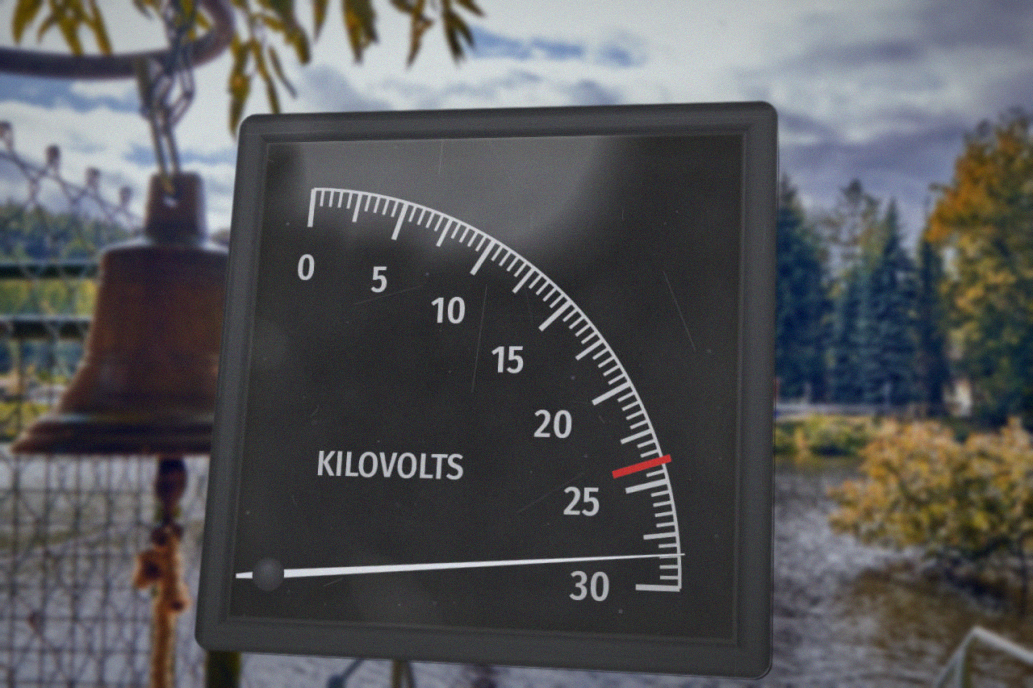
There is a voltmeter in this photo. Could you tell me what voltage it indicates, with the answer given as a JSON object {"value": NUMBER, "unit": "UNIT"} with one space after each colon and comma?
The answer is {"value": 28.5, "unit": "kV"}
